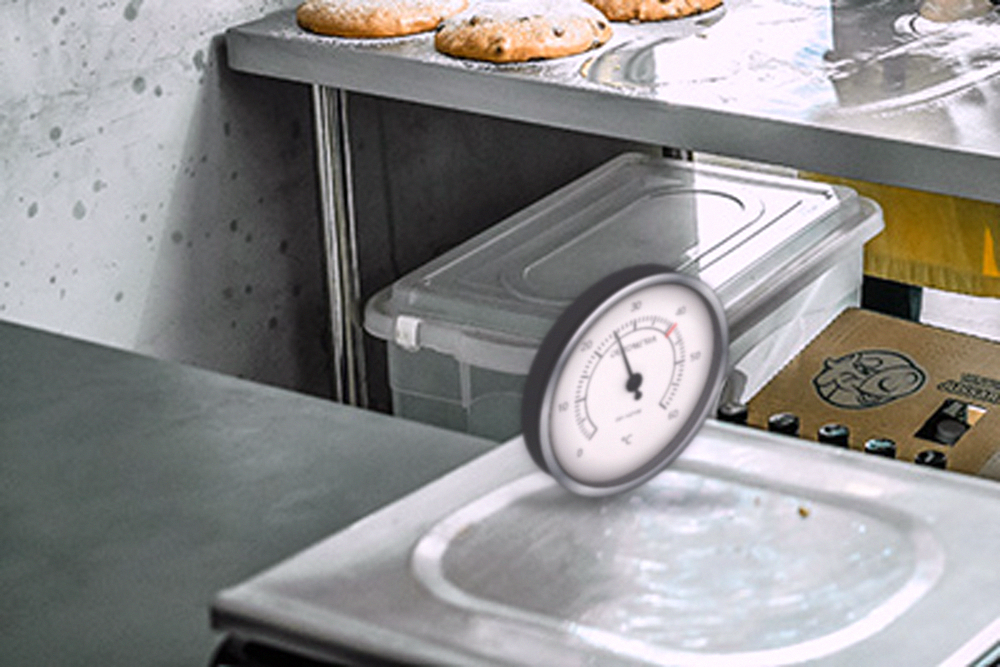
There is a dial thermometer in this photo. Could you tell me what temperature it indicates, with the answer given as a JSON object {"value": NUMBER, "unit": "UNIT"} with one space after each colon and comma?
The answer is {"value": 25, "unit": "°C"}
